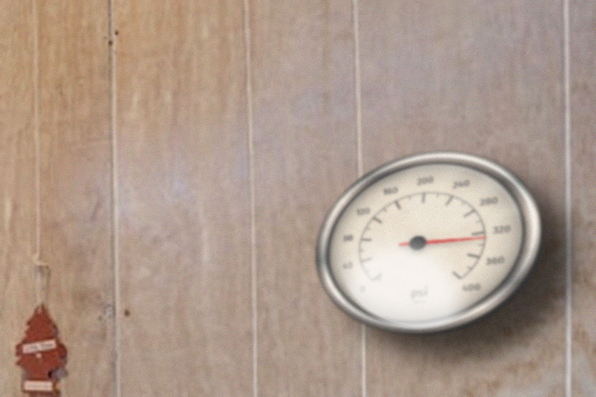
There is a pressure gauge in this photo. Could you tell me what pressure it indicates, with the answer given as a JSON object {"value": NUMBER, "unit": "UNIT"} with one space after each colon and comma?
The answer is {"value": 330, "unit": "psi"}
